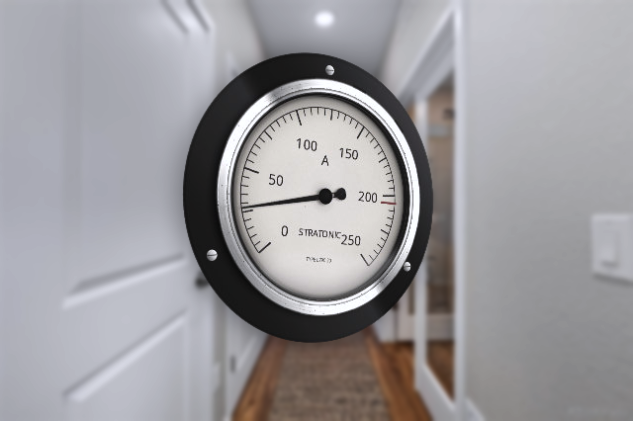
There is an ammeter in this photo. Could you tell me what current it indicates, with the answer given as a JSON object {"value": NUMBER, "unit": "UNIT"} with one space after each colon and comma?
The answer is {"value": 27.5, "unit": "A"}
